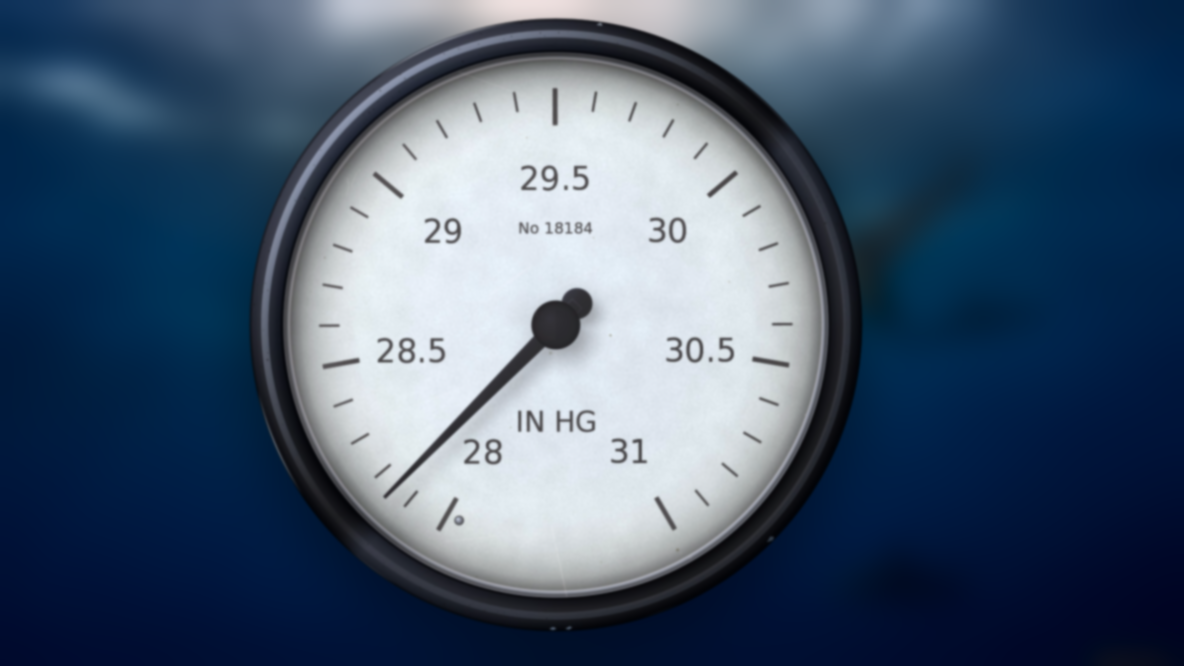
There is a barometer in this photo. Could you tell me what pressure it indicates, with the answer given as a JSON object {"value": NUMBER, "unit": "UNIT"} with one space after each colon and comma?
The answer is {"value": 28.15, "unit": "inHg"}
